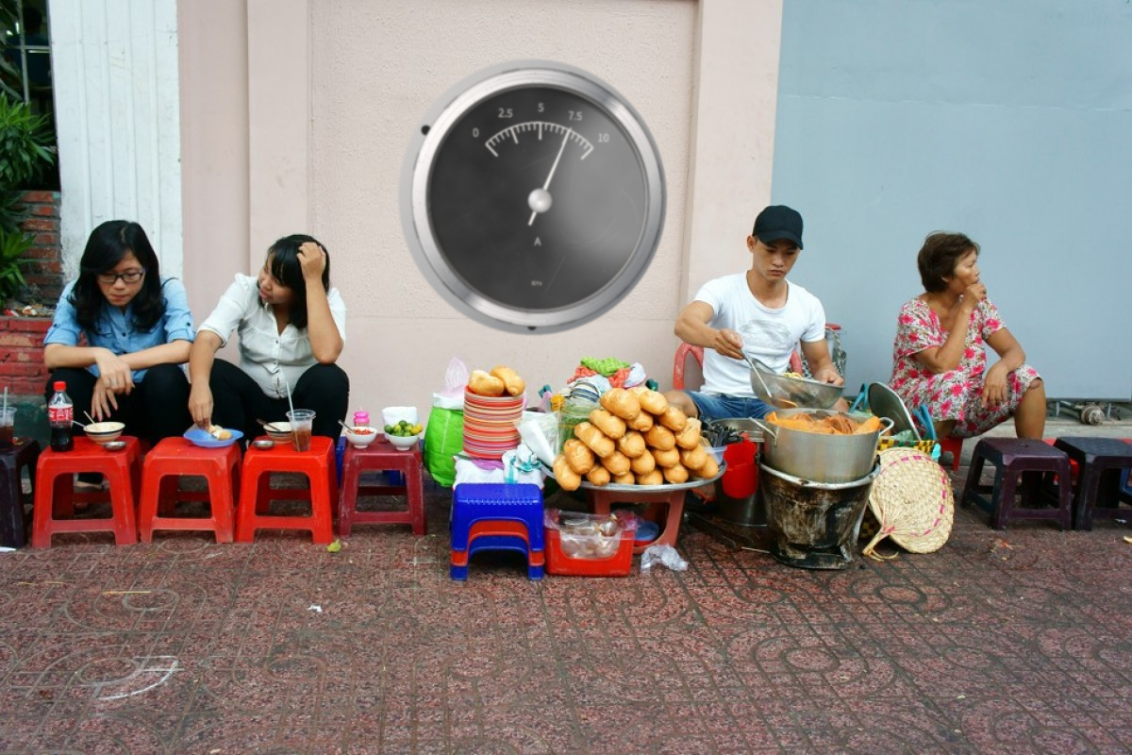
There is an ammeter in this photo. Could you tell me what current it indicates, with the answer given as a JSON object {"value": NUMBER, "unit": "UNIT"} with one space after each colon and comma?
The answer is {"value": 7.5, "unit": "A"}
